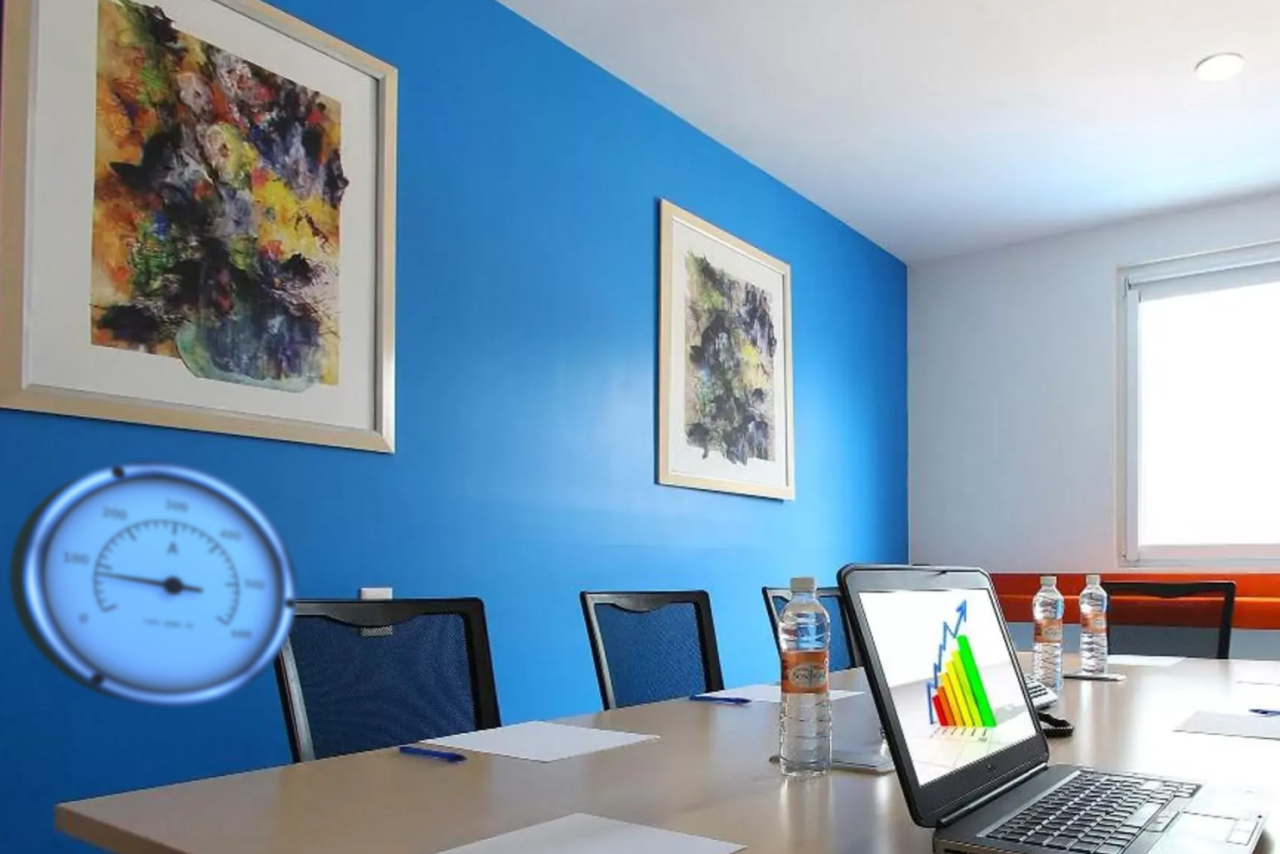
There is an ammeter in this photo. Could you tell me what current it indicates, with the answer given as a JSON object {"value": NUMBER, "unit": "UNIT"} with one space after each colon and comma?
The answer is {"value": 80, "unit": "A"}
